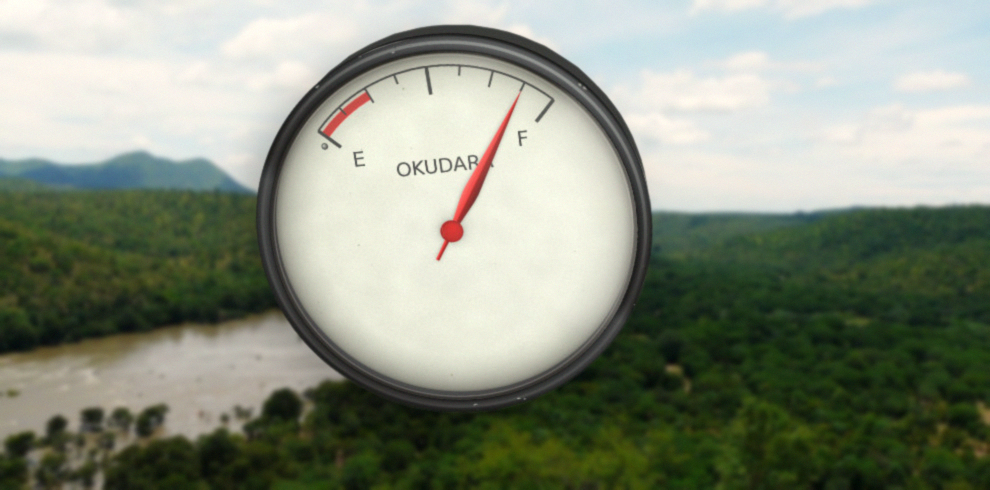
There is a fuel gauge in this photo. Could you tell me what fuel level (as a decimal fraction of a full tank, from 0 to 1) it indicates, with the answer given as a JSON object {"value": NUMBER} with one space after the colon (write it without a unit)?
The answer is {"value": 0.875}
